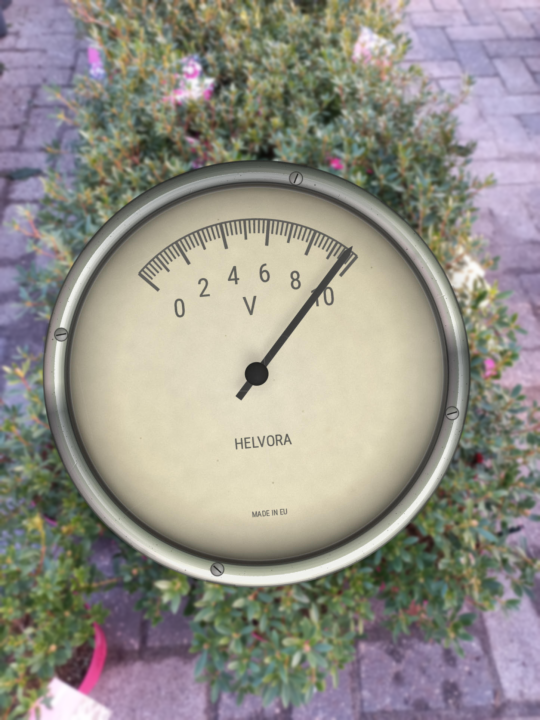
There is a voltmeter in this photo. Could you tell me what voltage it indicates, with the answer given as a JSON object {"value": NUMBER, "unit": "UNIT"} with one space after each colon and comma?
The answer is {"value": 9.6, "unit": "V"}
